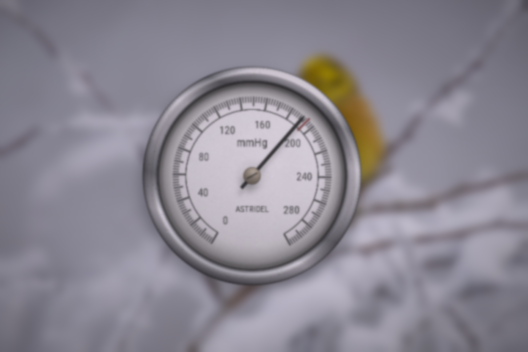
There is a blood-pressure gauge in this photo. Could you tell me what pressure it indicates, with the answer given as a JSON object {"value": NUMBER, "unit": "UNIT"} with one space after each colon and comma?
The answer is {"value": 190, "unit": "mmHg"}
